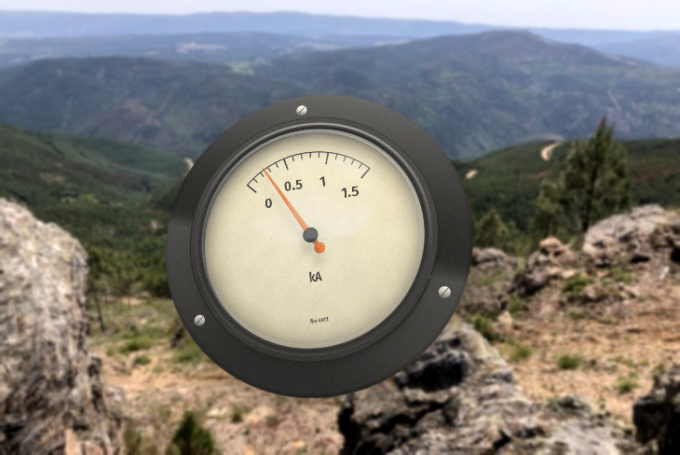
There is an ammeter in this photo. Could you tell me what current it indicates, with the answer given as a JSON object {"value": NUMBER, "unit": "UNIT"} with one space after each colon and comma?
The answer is {"value": 0.25, "unit": "kA"}
